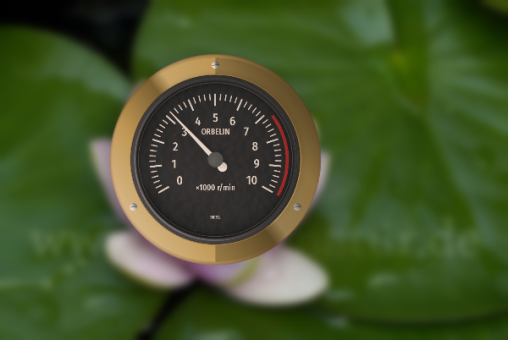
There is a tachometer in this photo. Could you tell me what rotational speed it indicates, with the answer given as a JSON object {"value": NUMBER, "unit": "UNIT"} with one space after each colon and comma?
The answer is {"value": 3200, "unit": "rpm"}
